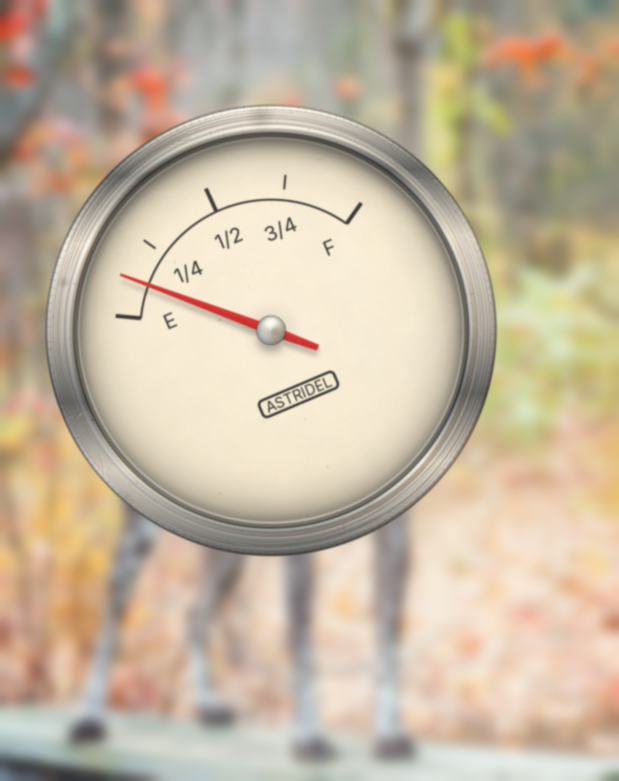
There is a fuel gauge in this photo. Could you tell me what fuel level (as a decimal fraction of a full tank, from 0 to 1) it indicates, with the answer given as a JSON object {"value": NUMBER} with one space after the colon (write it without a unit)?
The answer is {"value": 0.125}
